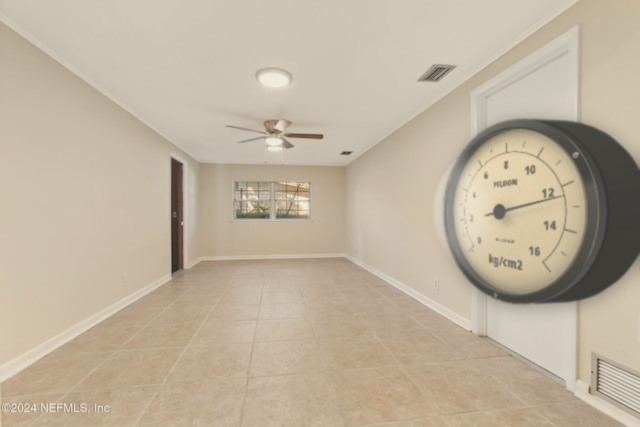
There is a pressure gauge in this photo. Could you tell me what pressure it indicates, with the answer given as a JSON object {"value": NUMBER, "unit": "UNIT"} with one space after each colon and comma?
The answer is {"value": 12.5, "unit": "kg/cm²"}
